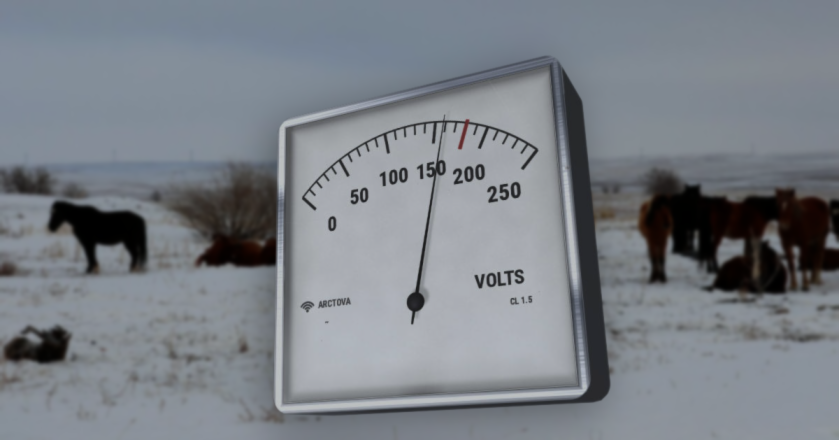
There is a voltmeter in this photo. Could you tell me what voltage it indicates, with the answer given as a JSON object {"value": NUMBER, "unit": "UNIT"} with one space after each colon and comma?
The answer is {"value": 160, "unit": "V"}
